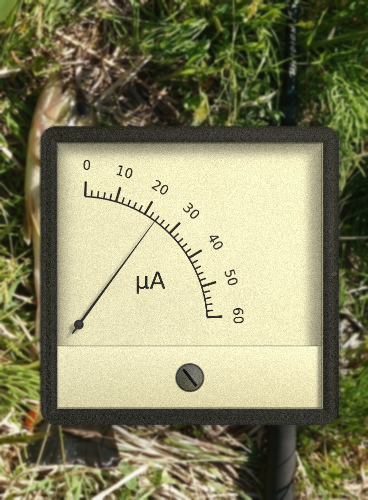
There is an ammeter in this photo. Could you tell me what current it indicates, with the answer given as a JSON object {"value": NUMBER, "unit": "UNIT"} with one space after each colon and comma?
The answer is {"value": 24, "unit": "µA"}
